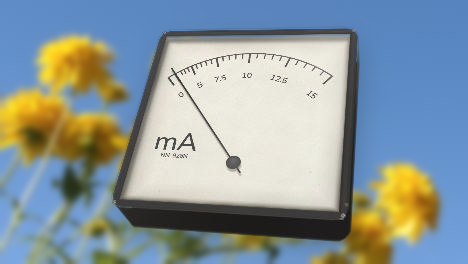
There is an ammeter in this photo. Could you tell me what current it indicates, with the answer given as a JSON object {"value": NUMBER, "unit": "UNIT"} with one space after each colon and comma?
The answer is {"value": 2.5, "unit": "mA"}
